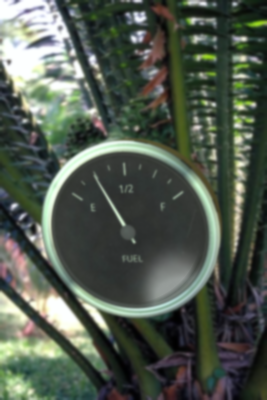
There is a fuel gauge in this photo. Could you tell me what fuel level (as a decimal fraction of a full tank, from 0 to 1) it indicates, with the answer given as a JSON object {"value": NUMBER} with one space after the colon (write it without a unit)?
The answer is {"value": 0.25}
